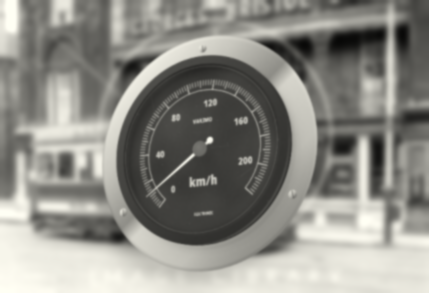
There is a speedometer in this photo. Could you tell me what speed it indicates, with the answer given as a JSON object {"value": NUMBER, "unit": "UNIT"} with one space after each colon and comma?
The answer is {"value": 10, "unit": "km/h"}
